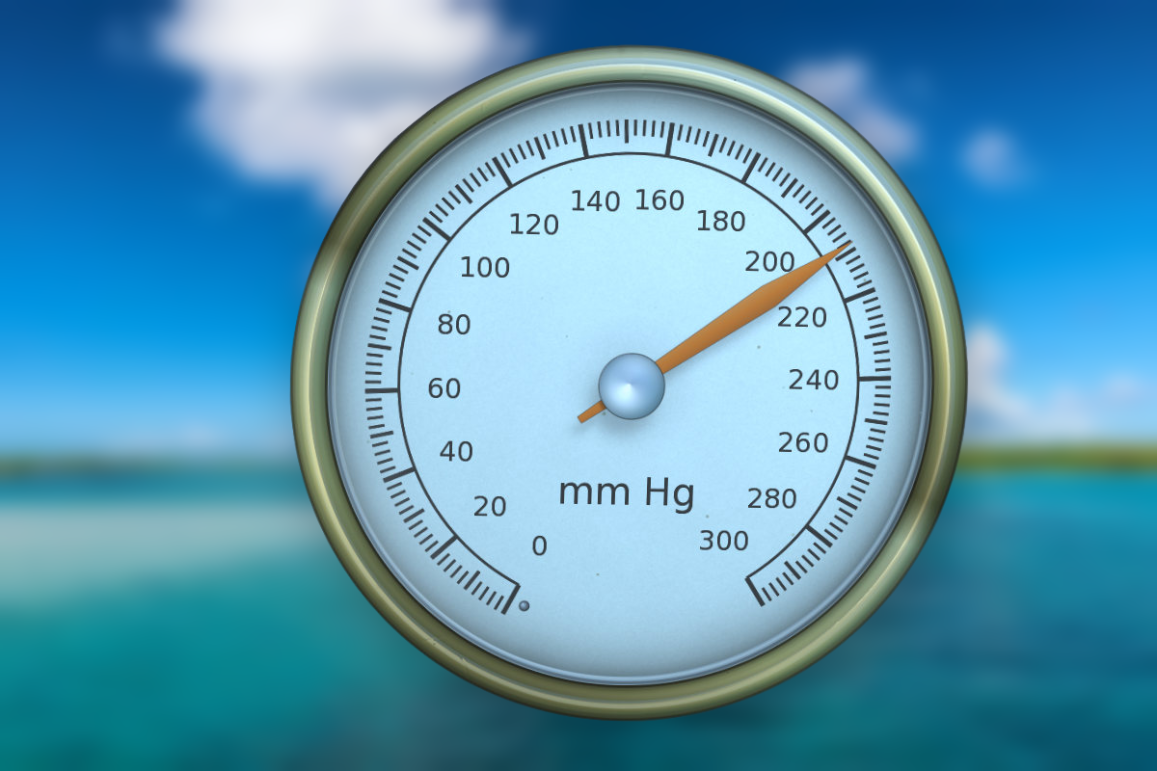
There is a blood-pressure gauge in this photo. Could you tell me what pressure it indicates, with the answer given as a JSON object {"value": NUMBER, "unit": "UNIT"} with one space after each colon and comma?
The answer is {"value": 208, "unit": "mmHg"}
